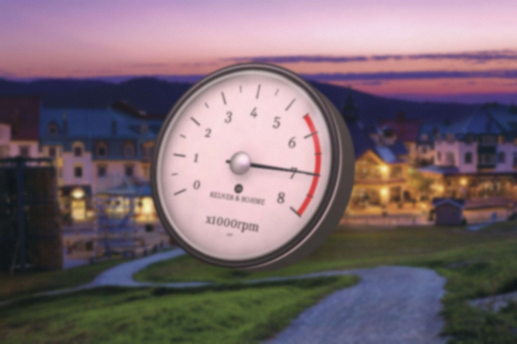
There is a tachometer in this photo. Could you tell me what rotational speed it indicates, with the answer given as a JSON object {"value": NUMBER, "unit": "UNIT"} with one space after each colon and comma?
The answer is {"value": 7000, "unit": "rpm"}
